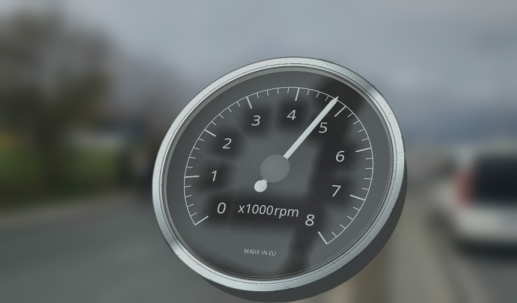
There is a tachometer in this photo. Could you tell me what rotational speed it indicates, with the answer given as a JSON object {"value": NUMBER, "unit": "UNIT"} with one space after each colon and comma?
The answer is {"value": 4800, "unit": "rpm"}
